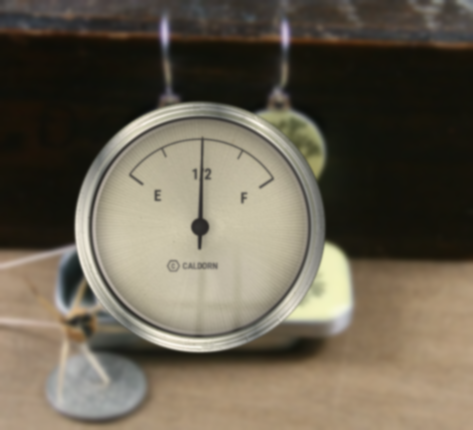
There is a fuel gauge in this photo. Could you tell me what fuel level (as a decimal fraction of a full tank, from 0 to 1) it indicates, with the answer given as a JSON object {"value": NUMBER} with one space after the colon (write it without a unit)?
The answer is {"value": 0.5}
